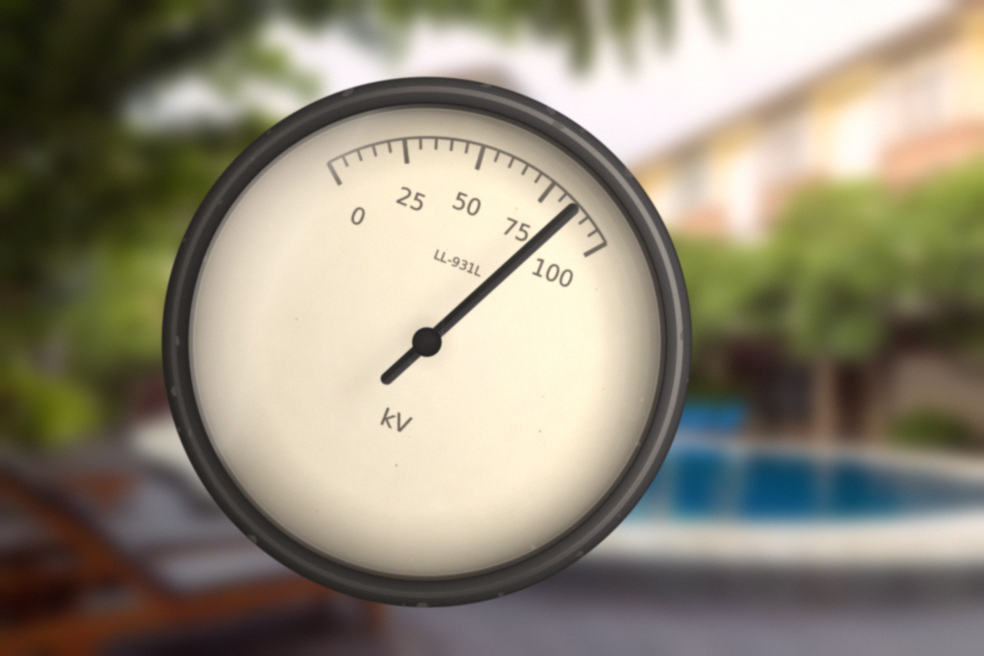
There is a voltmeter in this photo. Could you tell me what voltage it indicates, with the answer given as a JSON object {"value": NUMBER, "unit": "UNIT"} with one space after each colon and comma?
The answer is {"value": 85, "unit": "kV"}
